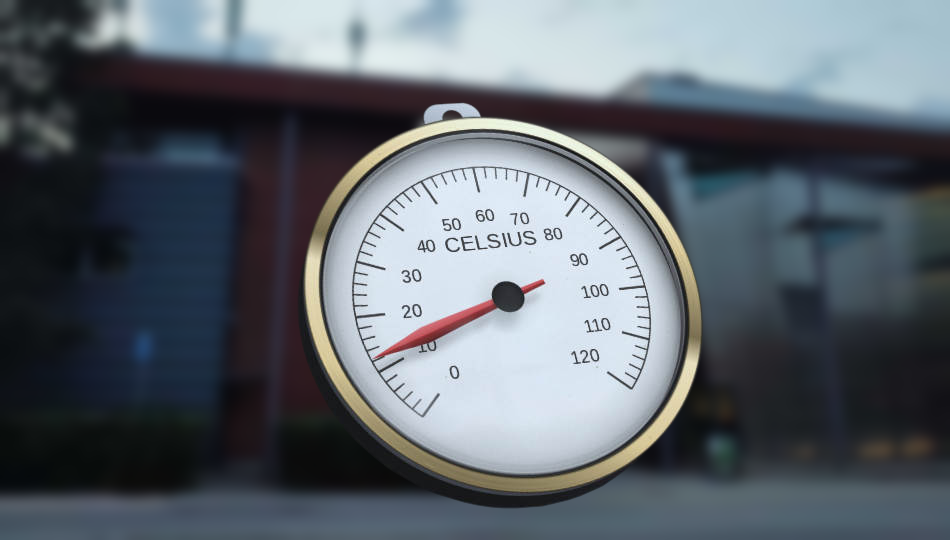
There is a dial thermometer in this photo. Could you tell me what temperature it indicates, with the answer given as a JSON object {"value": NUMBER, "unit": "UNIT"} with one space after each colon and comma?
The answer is {"value": 12, "unit": "°C"}
